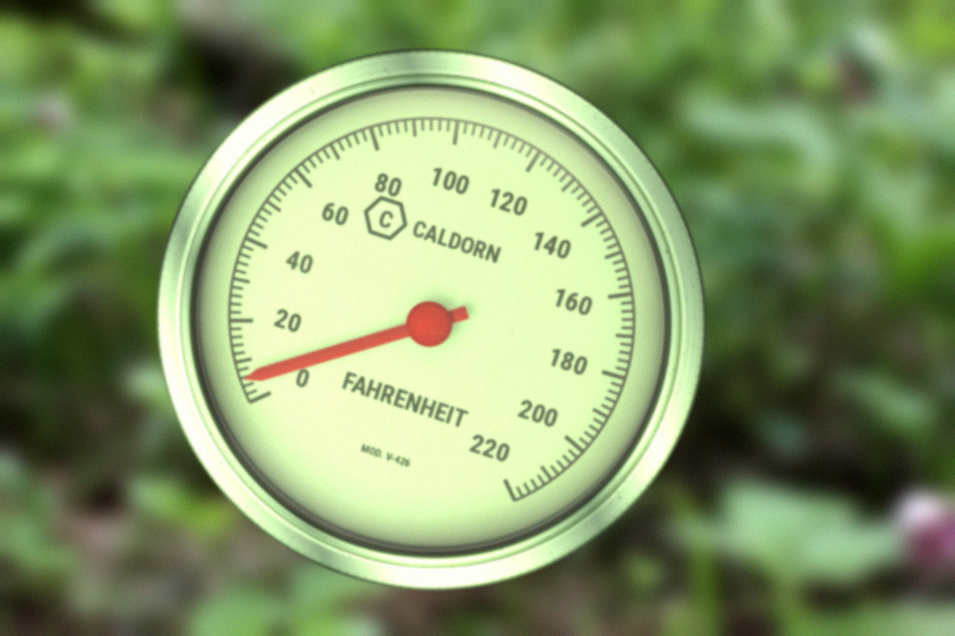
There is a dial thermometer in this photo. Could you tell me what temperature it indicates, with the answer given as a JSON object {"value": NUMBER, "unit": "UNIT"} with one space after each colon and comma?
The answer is {"value": 6, "unit": "°F"}
